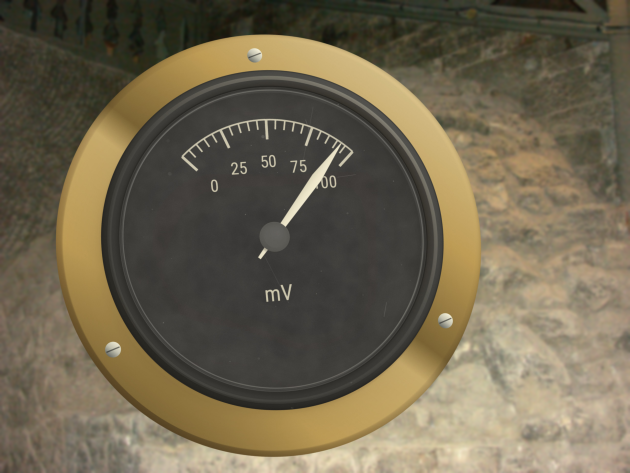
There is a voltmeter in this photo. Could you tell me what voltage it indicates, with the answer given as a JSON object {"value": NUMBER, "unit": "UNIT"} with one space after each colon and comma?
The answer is {"value": 92.5, "unit": "mV"}
